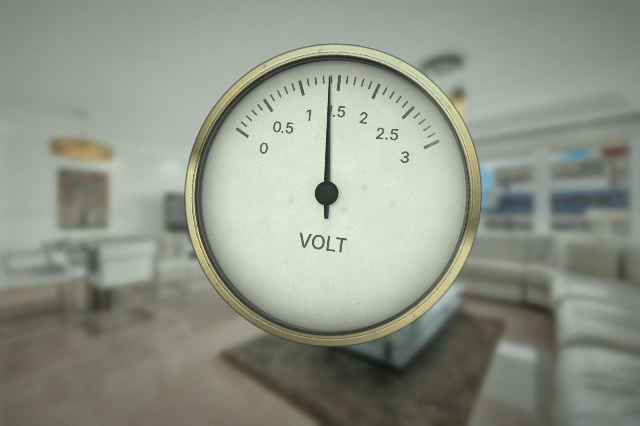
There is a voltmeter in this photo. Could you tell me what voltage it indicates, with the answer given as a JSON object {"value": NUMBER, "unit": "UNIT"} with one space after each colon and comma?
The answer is {"value": 1.4, "unit": "V"}
